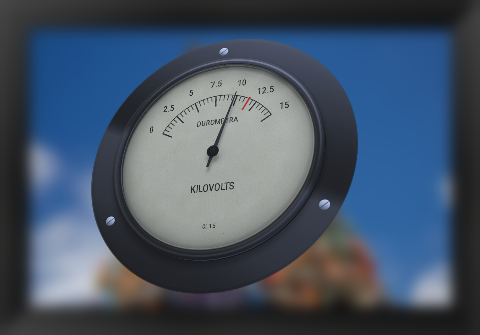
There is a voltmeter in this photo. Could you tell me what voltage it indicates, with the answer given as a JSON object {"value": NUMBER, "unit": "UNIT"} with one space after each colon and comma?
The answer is {"value": 10, "unit": "kV"}
